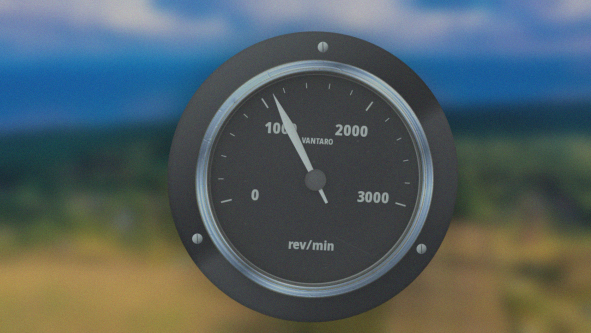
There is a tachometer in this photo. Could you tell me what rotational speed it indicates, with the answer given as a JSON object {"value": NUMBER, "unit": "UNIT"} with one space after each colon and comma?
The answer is {"value": 1100, "unit": "rpm"}
